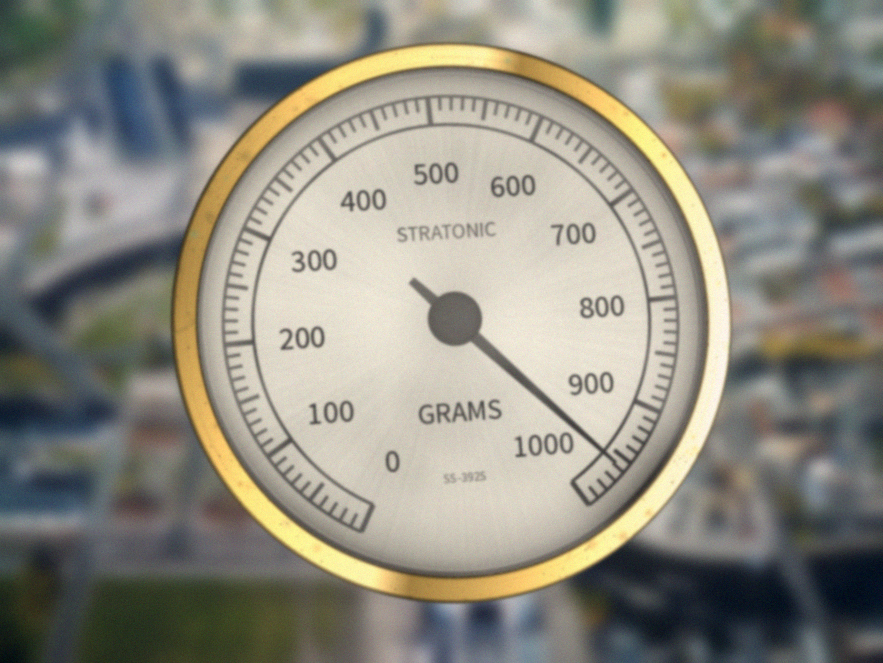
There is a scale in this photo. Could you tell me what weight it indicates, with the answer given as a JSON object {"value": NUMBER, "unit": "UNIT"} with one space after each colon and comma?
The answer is {"value": 960, "unit": "g"}
